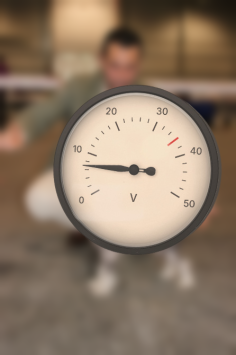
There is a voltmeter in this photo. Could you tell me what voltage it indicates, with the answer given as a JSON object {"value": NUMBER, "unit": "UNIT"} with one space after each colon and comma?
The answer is {"value": 7, "unit": "V"}
